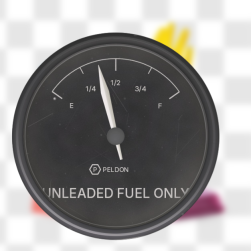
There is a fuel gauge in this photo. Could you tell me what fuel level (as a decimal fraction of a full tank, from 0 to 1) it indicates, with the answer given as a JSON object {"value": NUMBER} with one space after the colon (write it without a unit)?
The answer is {"value": 0.375}
